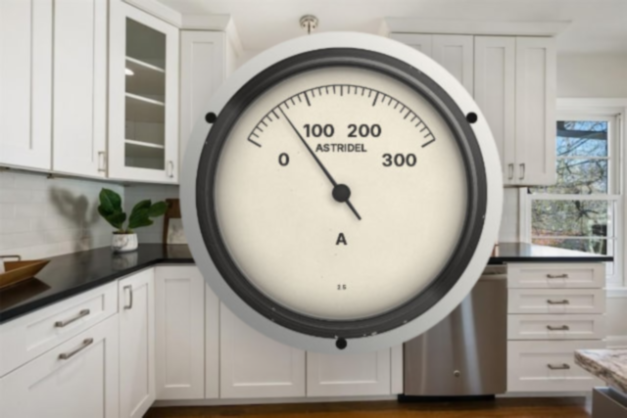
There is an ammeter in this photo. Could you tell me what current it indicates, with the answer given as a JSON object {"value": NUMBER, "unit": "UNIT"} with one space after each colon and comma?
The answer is {"value": 60, "unit": "A"}
